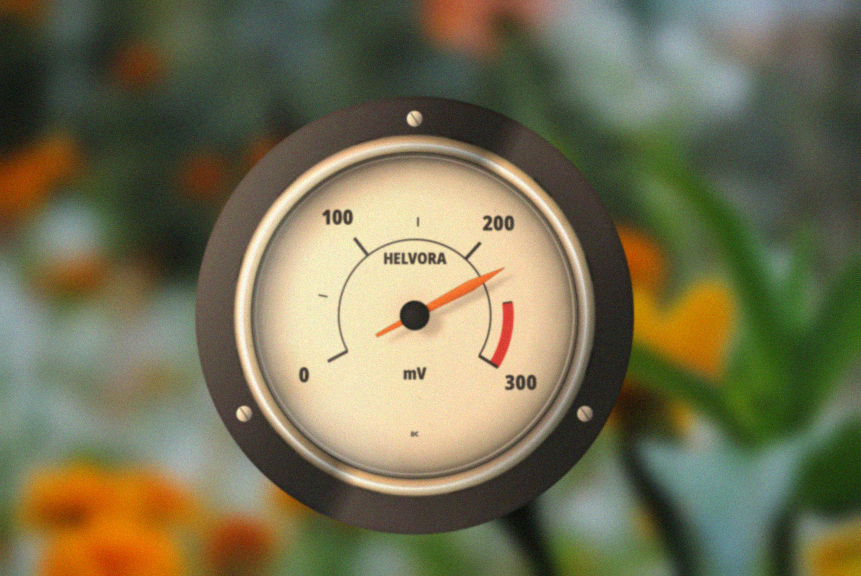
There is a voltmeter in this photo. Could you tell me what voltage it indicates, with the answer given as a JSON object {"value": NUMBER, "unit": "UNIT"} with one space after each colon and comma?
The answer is {"value": 225, "unit": "mV"}
